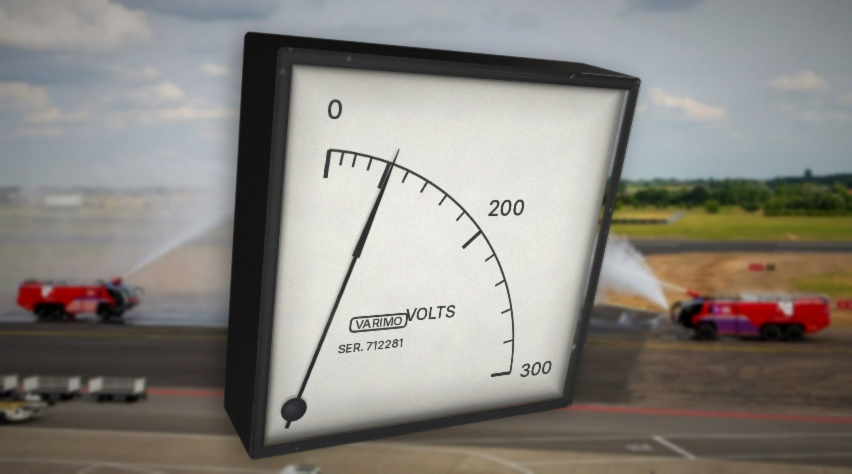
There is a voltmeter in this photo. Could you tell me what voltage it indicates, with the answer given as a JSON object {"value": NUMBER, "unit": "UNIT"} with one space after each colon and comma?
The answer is {"value": 100, "unit": "V"}
